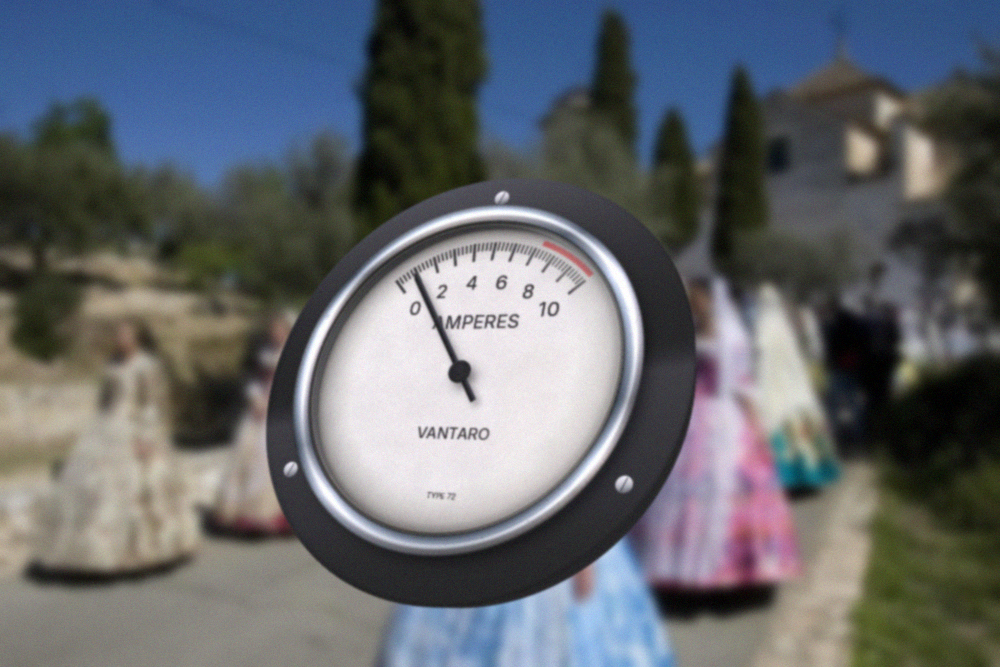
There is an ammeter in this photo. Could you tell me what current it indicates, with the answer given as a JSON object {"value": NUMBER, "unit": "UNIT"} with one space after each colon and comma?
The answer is {"value": 1, "unit": "A"}
